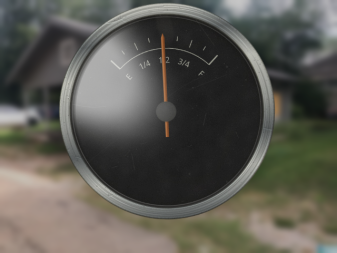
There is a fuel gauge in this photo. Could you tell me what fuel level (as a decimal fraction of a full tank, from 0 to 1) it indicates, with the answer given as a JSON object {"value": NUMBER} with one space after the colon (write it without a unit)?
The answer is {"value": 0.5}
